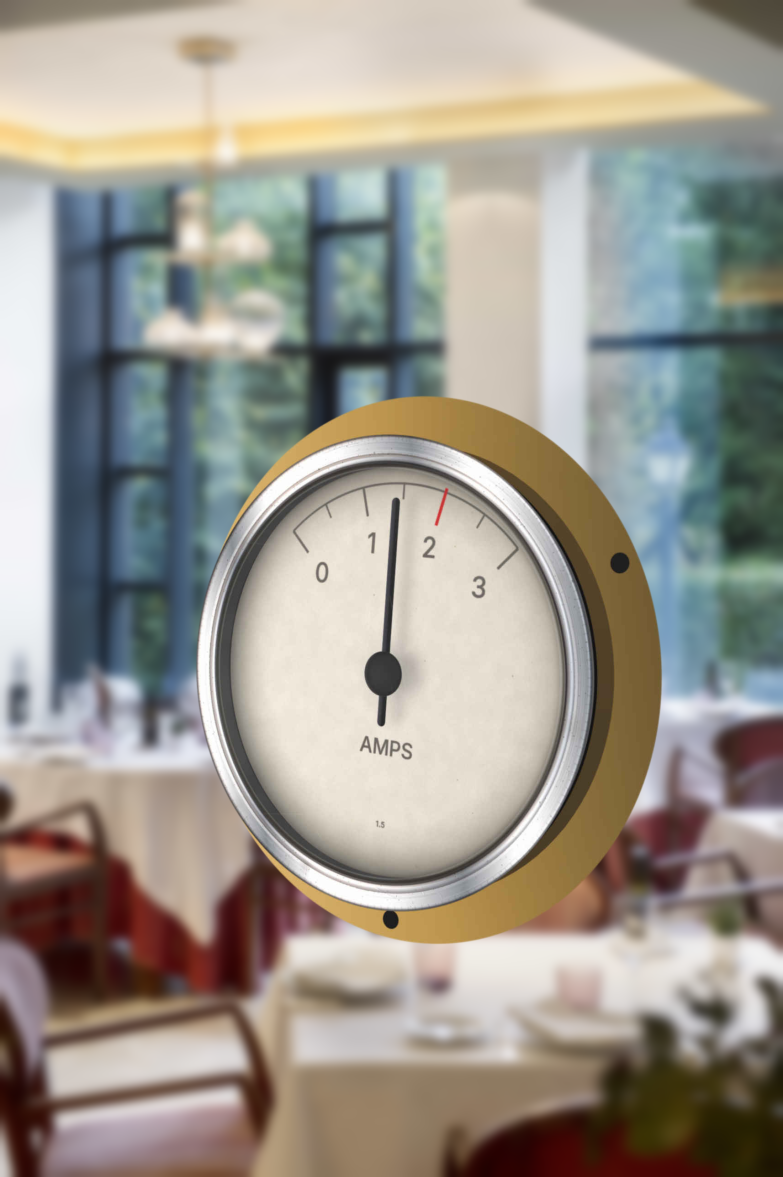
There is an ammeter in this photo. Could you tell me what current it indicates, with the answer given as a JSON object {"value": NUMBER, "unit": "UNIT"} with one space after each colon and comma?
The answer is {"value": 1.5, "unit": "A"}
